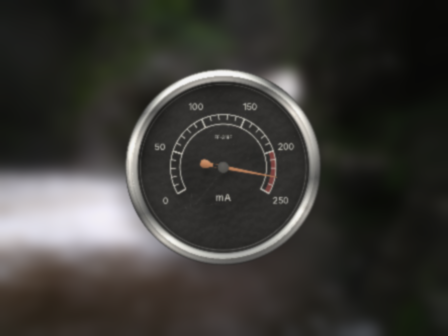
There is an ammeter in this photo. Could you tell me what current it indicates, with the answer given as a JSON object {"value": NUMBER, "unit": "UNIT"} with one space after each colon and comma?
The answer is {"value": 230, "unit": "mA"}
